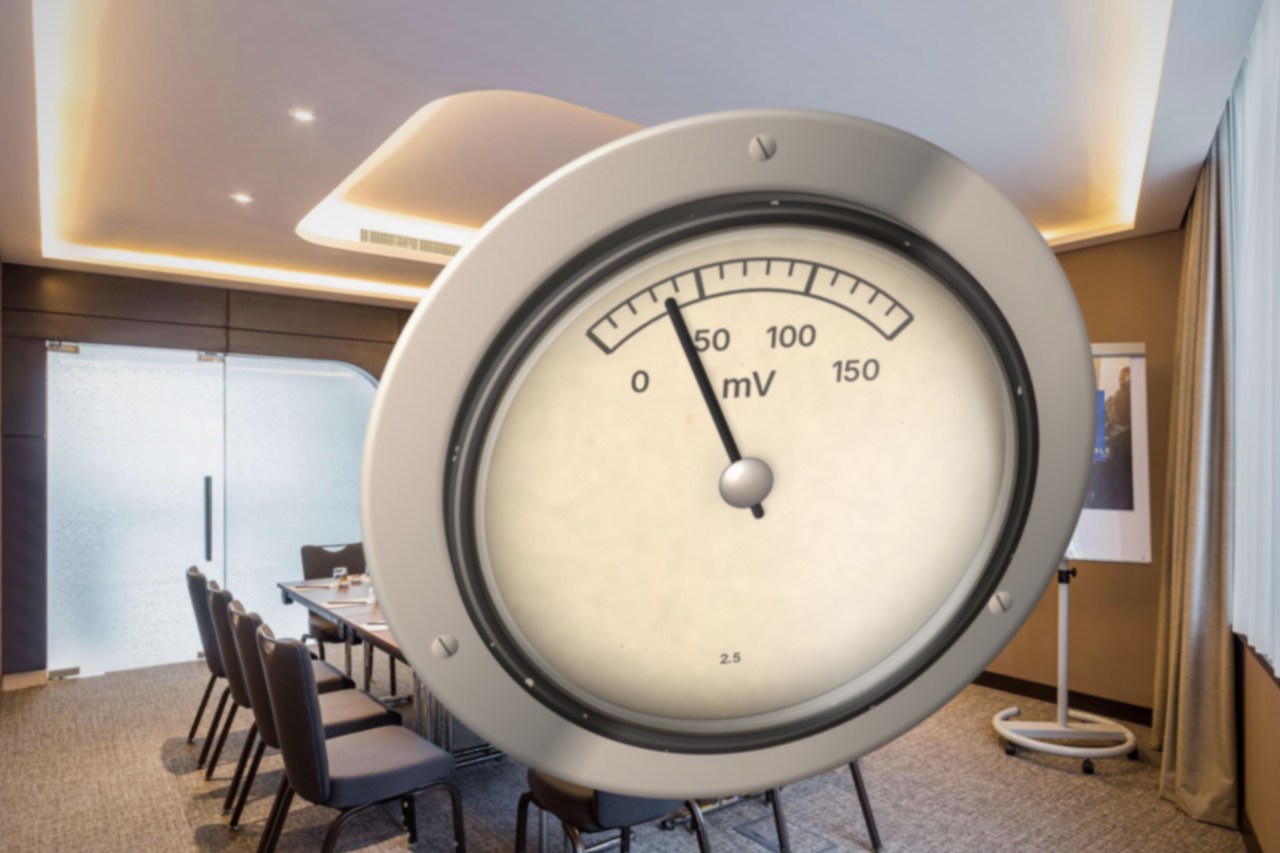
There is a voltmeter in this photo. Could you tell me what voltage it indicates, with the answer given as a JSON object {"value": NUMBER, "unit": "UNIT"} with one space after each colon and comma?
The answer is {"value": 35, "unit": "mV"}
